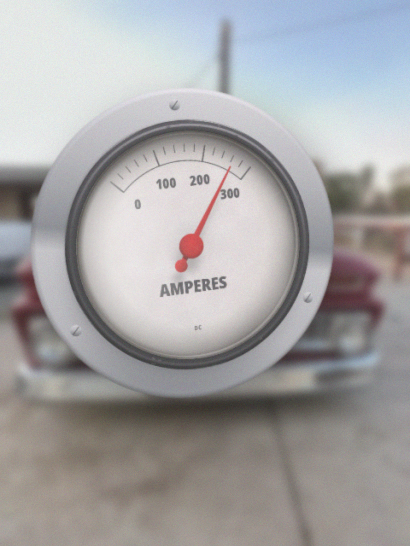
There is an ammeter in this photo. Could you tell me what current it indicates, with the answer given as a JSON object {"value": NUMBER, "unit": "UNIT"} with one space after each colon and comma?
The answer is {"value": 260, "unit": "A"}
